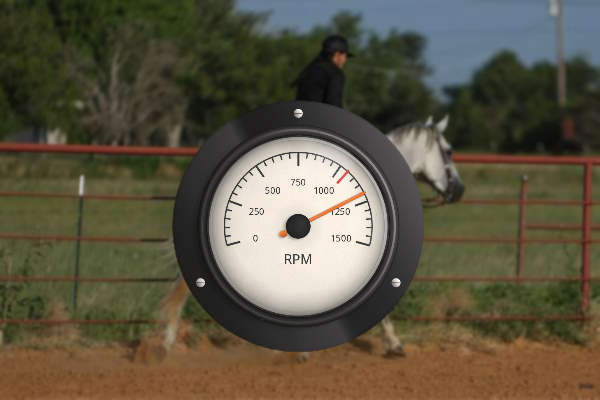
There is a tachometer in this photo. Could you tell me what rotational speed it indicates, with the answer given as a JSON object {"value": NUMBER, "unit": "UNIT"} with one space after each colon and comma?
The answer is {"value": 1200, "unit": "rpm"}
